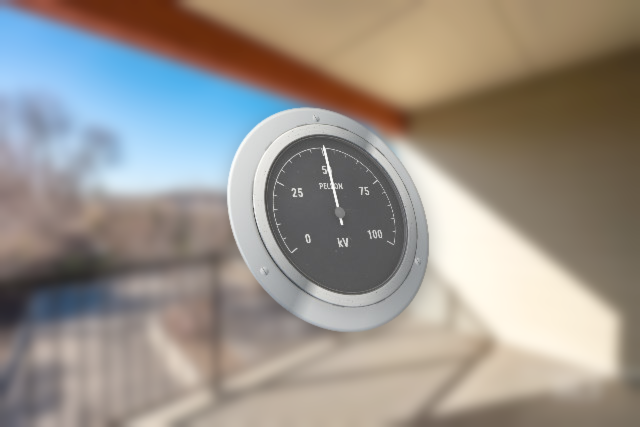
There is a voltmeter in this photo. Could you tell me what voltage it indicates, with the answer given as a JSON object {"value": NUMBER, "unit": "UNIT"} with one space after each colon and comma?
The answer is {"value": 50, "unit": "kV"}
